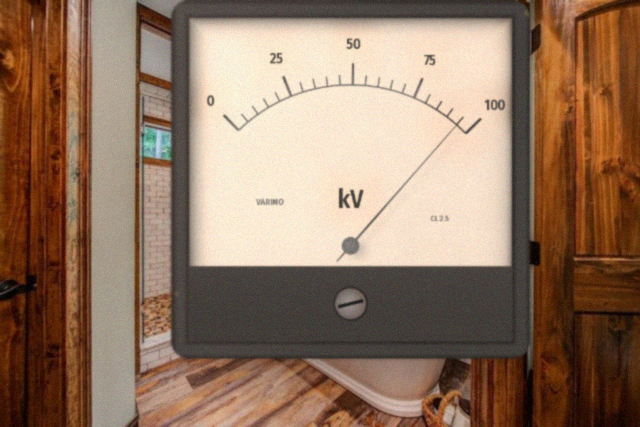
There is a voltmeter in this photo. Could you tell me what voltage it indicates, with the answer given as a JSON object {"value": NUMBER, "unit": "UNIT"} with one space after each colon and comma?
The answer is {"value": 95, "unit": "kV"}
